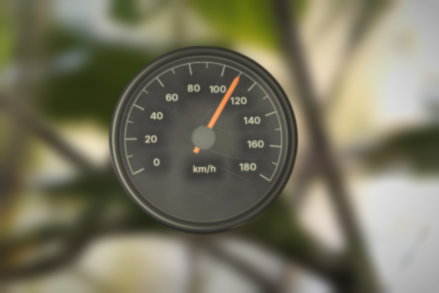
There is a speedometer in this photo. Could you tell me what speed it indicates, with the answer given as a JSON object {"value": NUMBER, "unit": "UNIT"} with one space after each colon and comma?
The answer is {"value": 110, "unit": "km/h"}
